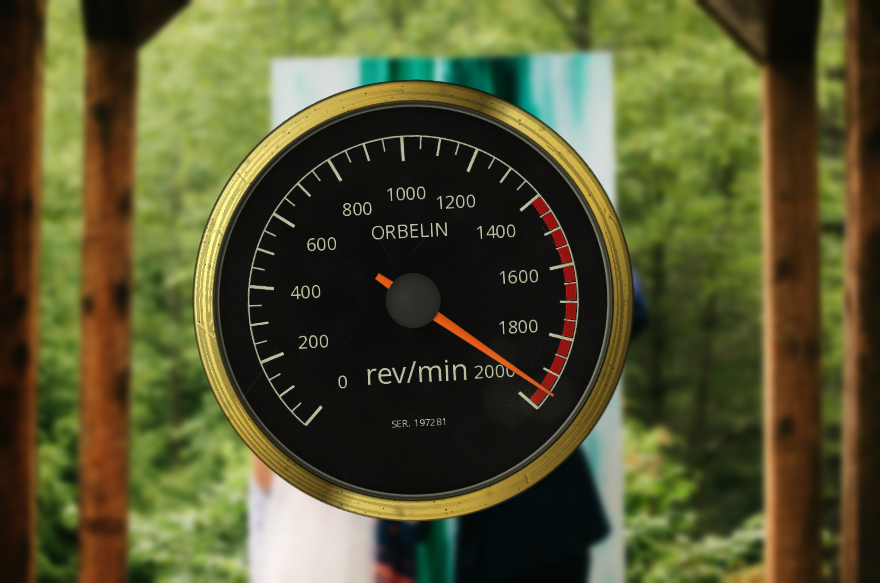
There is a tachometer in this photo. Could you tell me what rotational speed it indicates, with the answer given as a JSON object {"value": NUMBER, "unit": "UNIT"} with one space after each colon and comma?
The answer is {"value": 1950, "unit": "rpm"}
